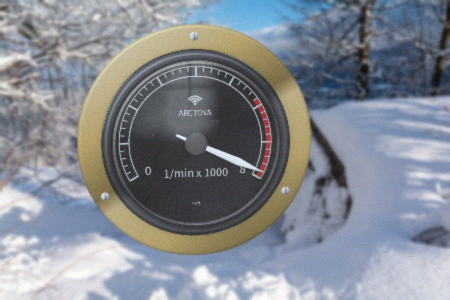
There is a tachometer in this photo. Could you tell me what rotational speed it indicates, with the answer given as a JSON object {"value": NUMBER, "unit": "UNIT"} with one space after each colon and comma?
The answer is {"value": 7800, "unit": "rpm"}
